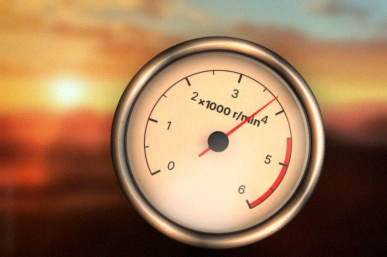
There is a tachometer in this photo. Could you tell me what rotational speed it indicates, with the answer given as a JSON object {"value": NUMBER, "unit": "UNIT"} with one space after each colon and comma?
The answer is {"value": 3750, "unit": "rpm"}
